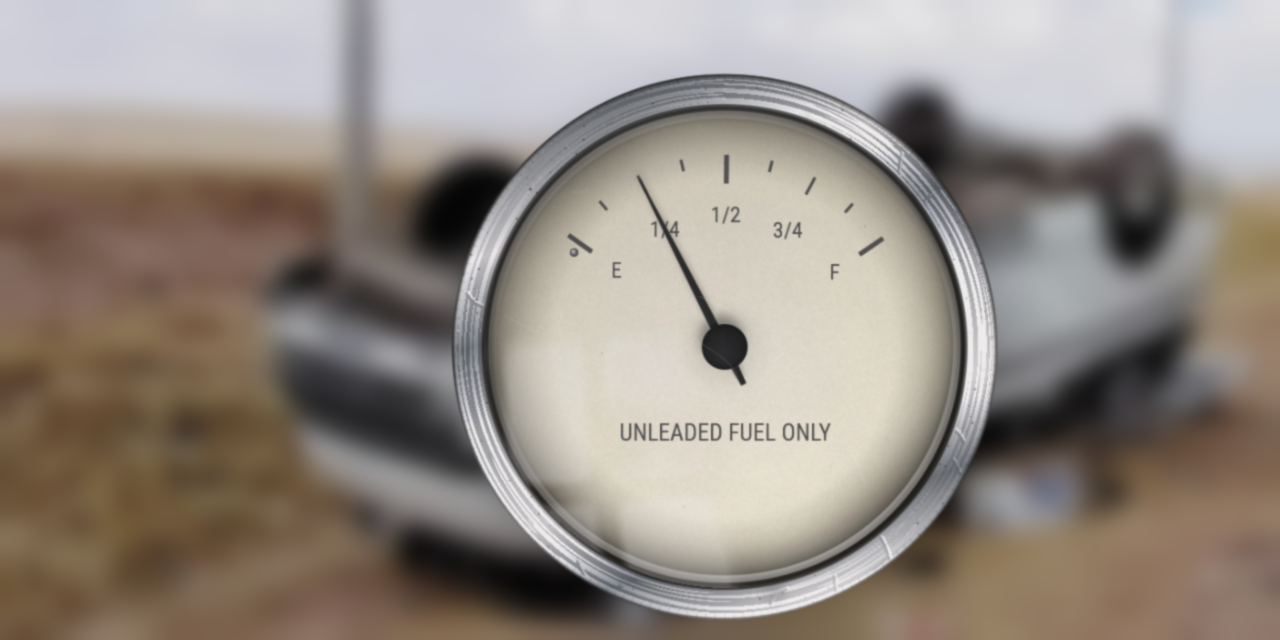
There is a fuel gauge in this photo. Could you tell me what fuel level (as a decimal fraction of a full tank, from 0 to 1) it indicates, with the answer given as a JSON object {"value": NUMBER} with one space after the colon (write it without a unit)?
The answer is {"value": 0.25}
